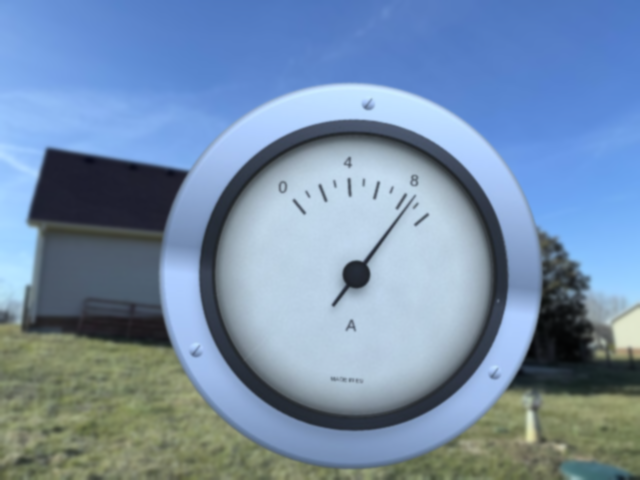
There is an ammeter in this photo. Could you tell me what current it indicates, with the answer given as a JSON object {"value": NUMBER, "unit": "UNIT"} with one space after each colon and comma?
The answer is {"value": 8.5, "unit": "A"}
